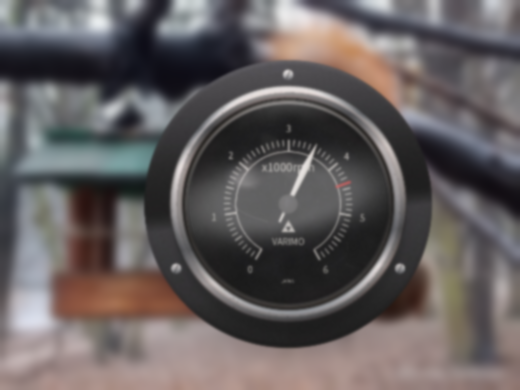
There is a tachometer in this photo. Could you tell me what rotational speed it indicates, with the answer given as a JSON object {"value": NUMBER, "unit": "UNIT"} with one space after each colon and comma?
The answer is {"value": 3500, "unit": "rpm"}
